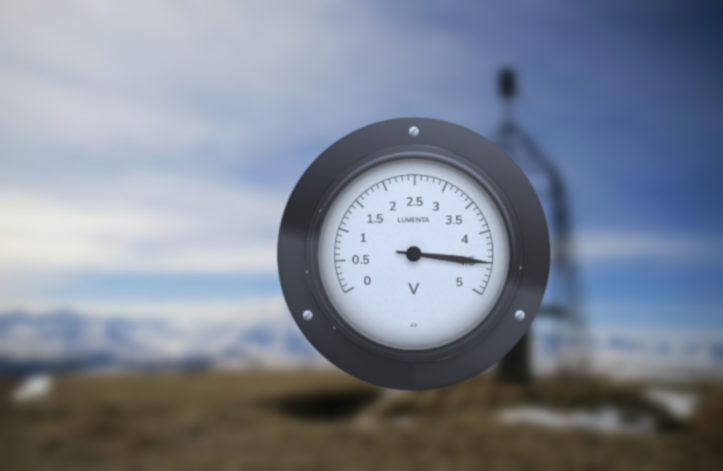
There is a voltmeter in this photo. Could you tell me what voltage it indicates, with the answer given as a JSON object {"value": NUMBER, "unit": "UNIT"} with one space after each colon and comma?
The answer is {"value": 4.5, "unit": "V"}
